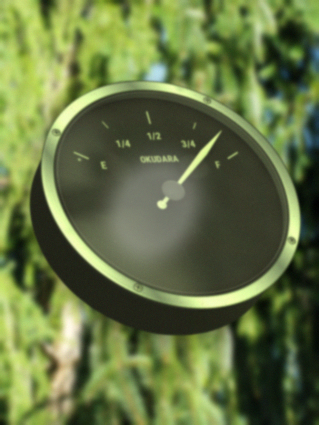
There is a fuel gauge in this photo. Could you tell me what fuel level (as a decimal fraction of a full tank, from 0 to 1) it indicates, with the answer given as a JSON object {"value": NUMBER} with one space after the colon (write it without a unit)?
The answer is {"value": 0.875}
